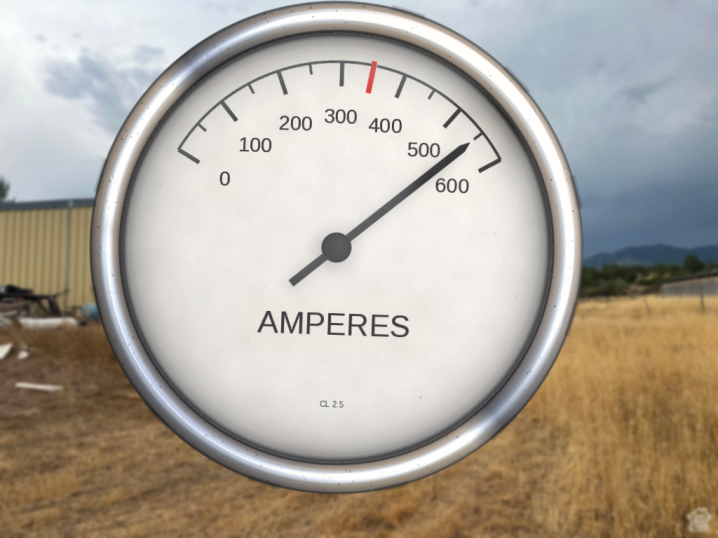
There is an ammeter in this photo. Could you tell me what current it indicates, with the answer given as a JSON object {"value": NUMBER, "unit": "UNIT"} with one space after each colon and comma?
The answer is {"value": 550, "unit": "A"}
